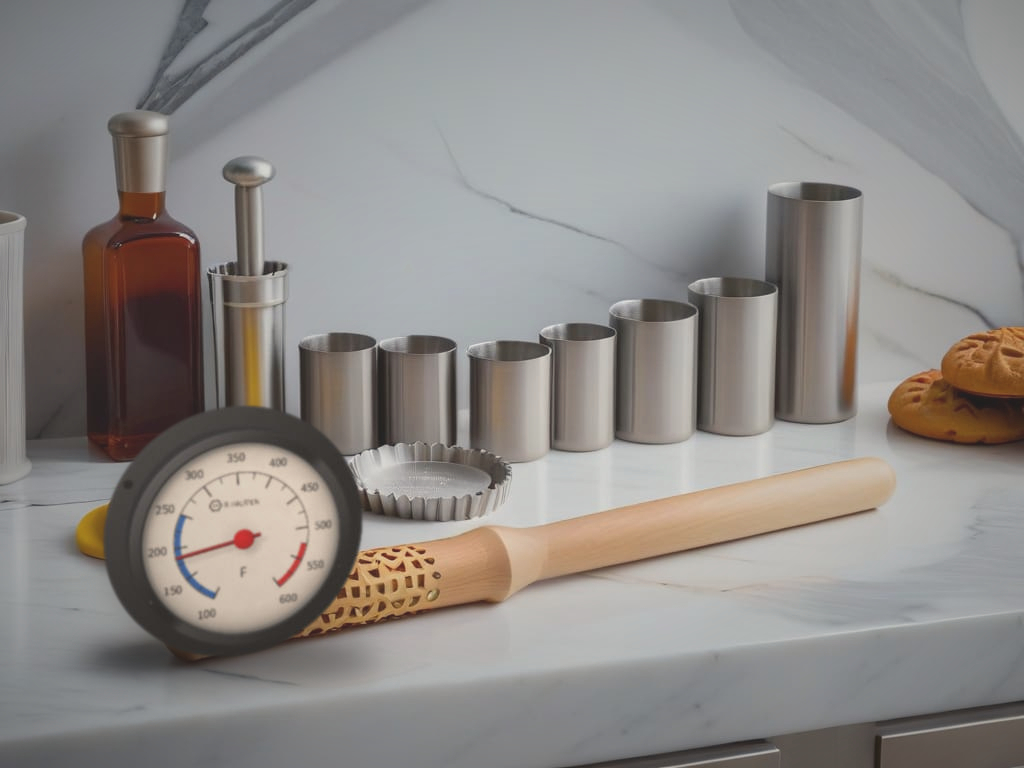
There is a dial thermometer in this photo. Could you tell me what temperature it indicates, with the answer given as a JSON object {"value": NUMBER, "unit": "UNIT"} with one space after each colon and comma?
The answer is {"value": 187.5, "unit": "°F"}
